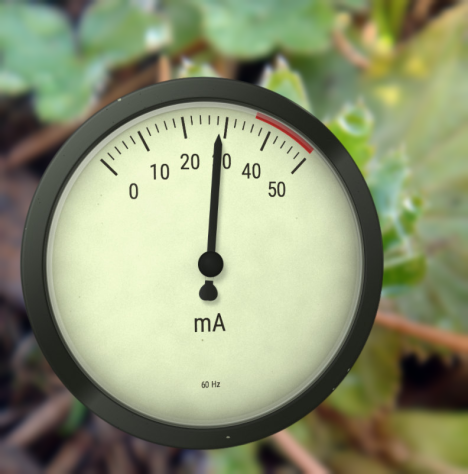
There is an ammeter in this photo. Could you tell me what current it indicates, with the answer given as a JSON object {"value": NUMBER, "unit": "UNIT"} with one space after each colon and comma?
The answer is {"value": 28, "unit": "mA"}
